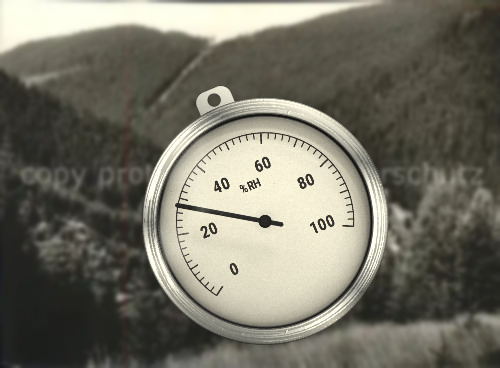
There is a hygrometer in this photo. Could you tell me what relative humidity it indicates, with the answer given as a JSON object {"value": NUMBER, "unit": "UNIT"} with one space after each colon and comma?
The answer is {"value": 28, "unit": "%"}
